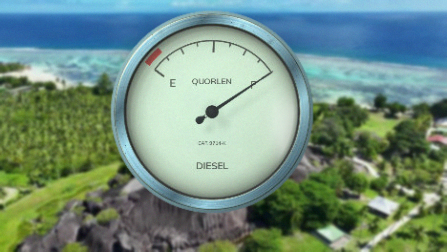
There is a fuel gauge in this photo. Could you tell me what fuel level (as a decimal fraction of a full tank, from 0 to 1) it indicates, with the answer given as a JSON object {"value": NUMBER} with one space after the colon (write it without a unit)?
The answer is {"value": 1}
